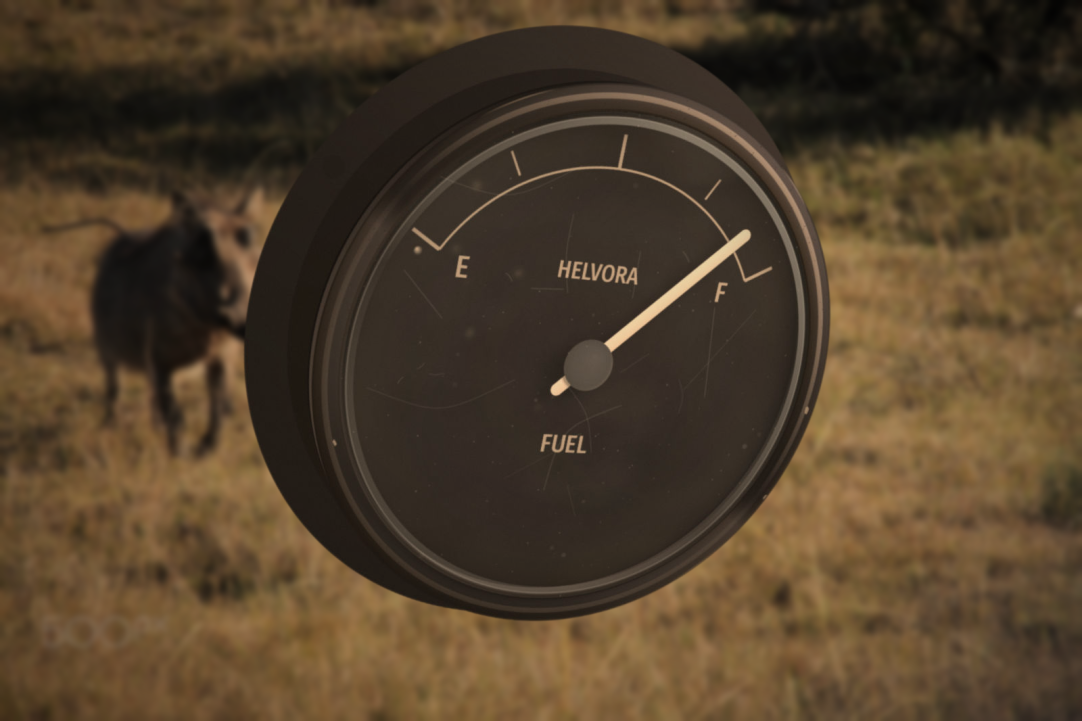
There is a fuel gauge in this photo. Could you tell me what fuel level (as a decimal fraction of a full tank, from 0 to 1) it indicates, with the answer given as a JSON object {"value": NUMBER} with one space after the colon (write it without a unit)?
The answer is {"value": 0.875}
